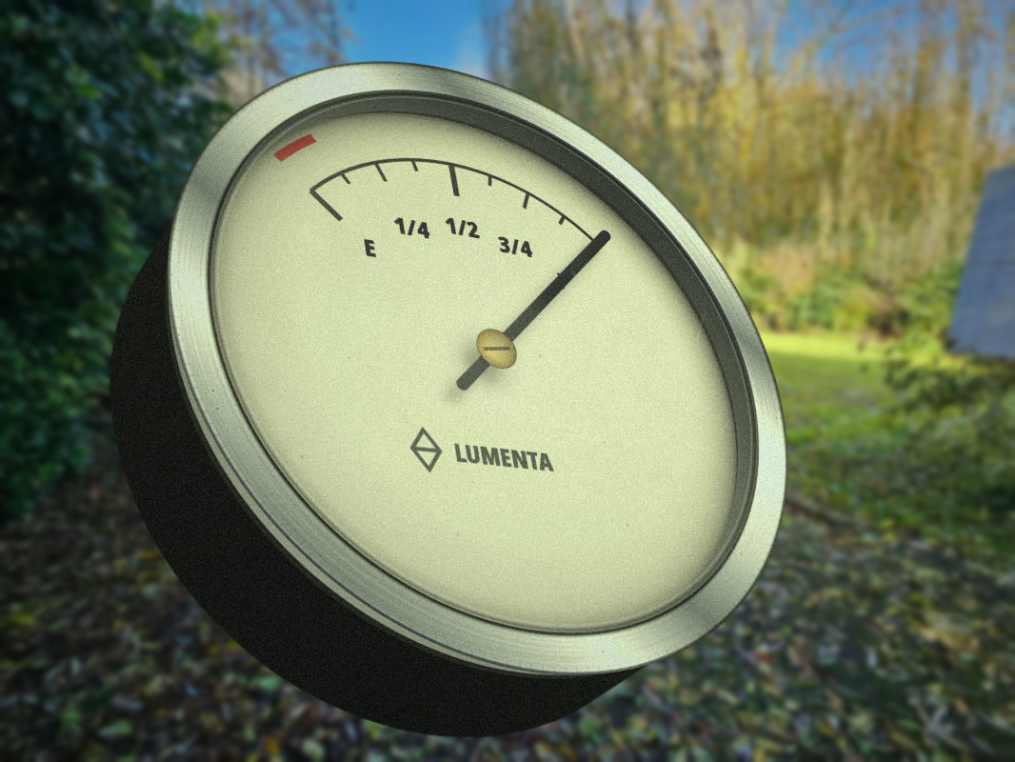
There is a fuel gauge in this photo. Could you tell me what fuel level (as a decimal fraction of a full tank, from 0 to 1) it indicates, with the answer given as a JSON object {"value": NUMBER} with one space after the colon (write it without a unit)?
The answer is {"value": 1}
